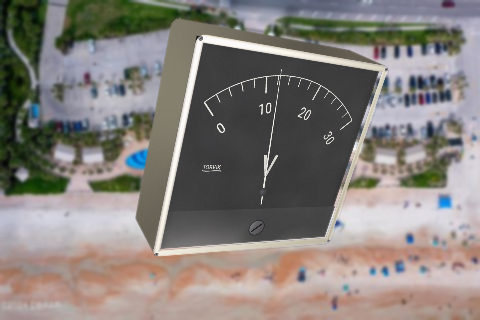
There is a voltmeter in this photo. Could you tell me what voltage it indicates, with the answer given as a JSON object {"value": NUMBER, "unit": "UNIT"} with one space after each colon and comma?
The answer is {"value": 12, "unit": "V"}
